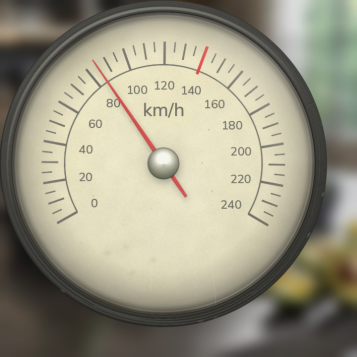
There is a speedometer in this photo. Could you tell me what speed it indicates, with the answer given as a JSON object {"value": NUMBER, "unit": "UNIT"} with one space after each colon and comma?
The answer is {"value": 85, "unit": "km/h"}
